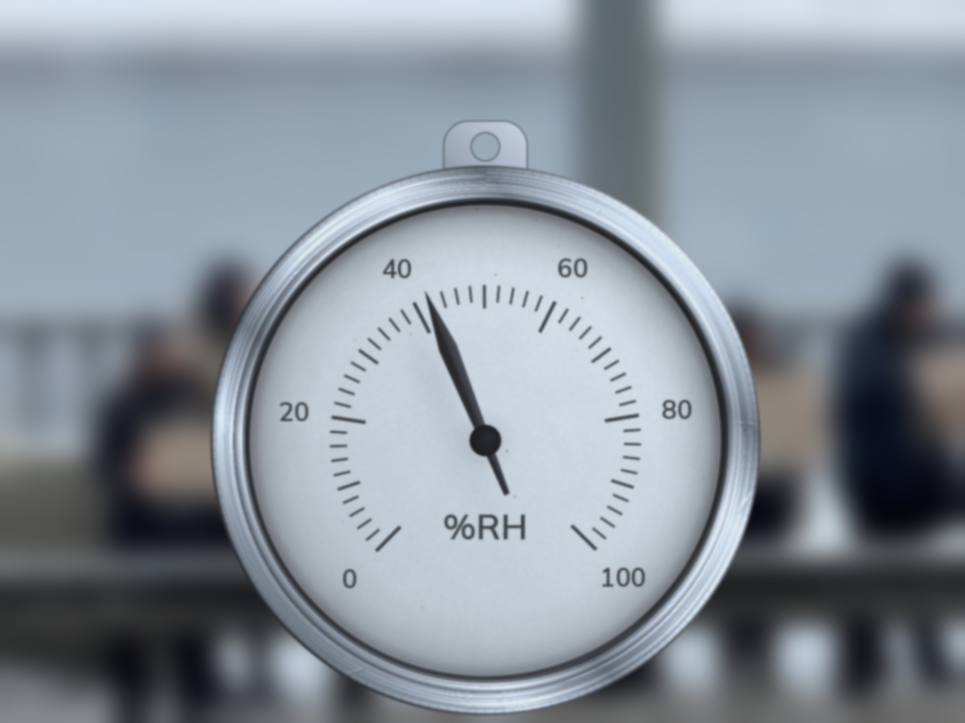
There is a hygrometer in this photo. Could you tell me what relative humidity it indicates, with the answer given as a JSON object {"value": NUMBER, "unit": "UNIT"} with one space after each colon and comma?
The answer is {"value": 42, "unit": "%"}
